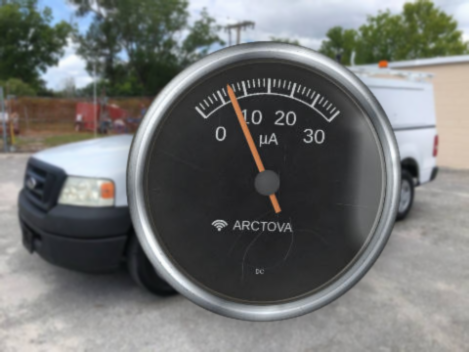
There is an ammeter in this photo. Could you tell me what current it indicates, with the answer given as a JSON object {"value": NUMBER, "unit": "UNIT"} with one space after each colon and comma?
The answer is {"value": 7, "unit": "µA"}
